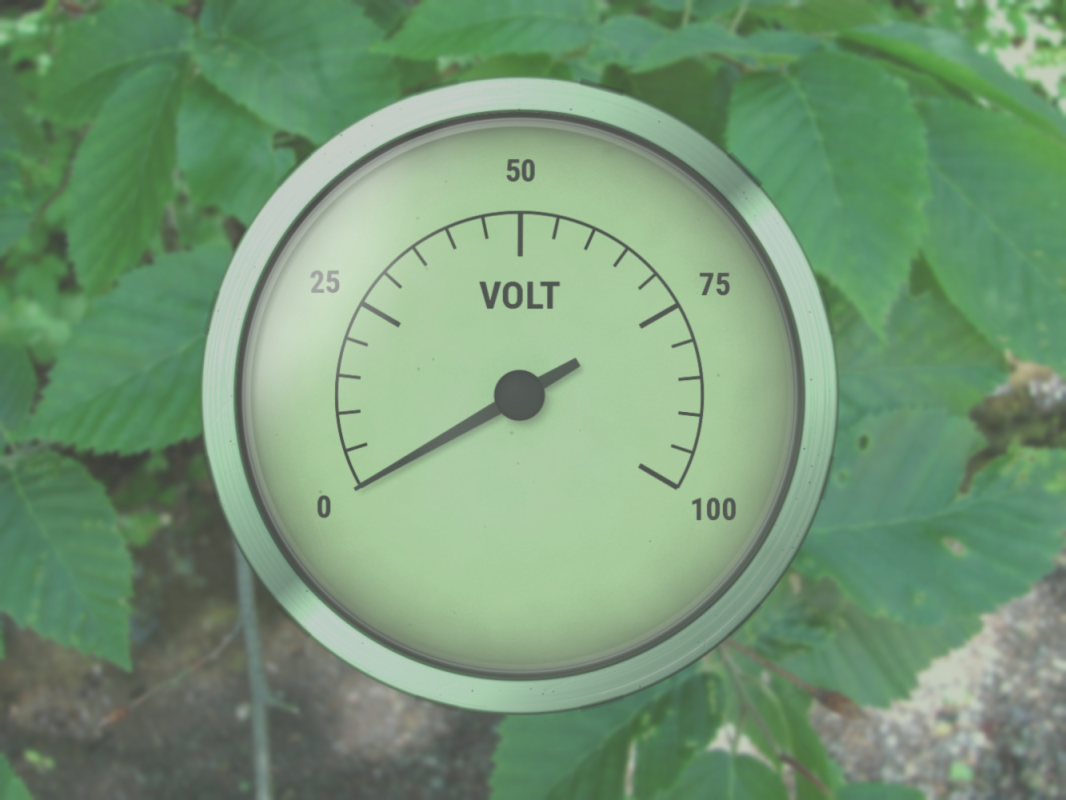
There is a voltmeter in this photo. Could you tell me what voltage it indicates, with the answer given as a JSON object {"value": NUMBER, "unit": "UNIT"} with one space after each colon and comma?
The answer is {"value": 0, "unit": "V"}
